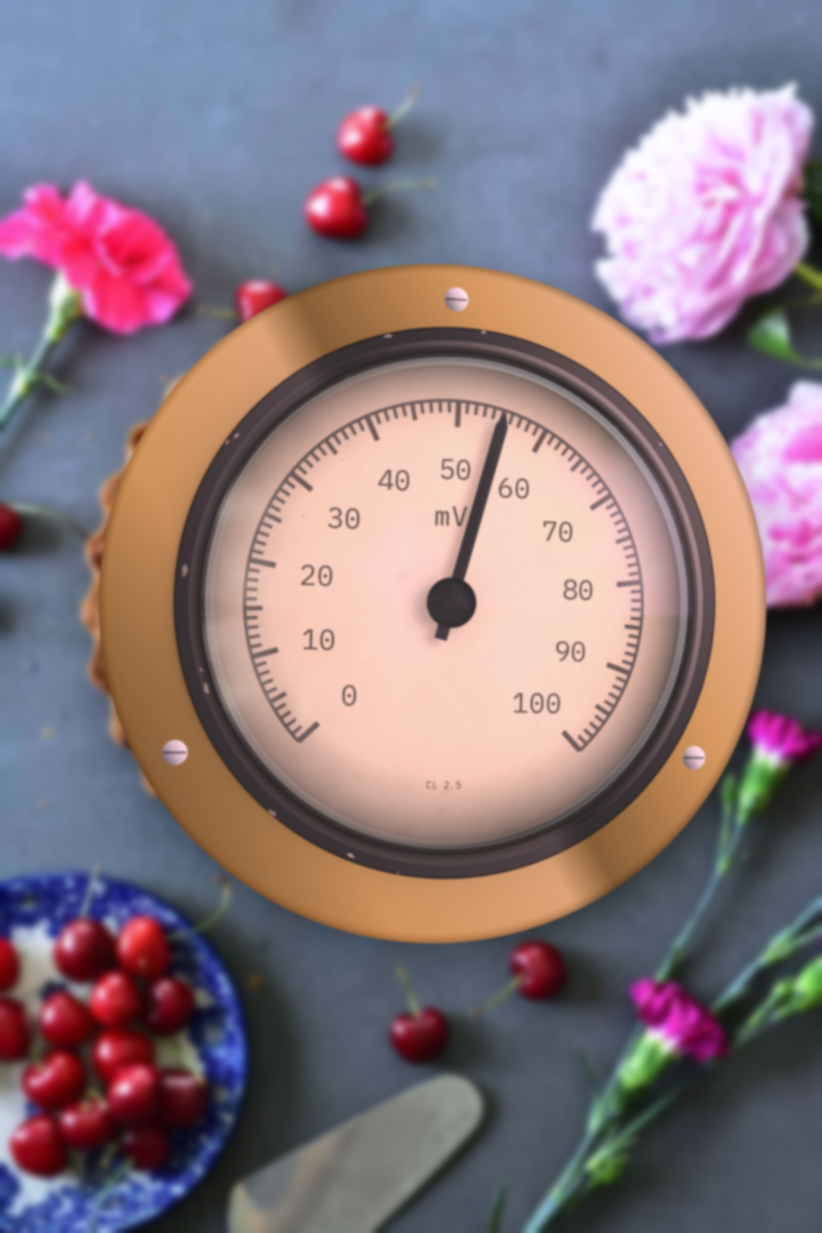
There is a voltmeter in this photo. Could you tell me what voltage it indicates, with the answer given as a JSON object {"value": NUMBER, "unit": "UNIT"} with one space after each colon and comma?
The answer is {"value": 55, "unit": "mV"}
